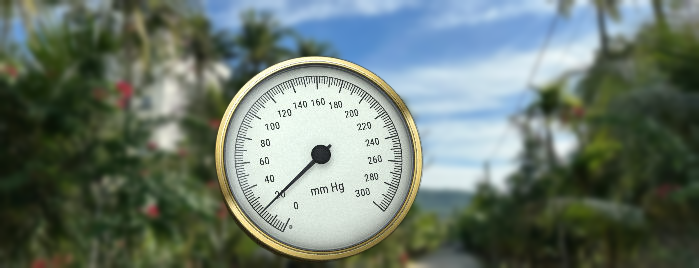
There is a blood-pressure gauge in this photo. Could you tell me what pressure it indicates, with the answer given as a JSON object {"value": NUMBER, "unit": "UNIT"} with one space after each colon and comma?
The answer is {"value": 20, "unit": "mmHg"}
